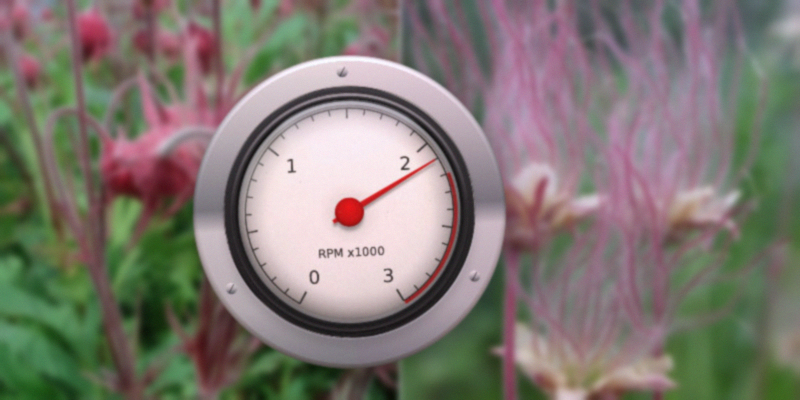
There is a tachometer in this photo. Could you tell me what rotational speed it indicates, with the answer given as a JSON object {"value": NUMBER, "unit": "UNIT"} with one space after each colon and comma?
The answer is {"value": 2100, "unit": "rpm"}
